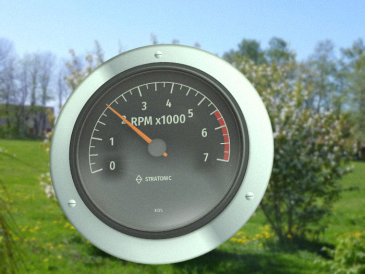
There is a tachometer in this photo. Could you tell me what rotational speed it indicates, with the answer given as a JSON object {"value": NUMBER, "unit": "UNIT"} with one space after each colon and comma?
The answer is {"value": 2000, "unit": "rpm"}
